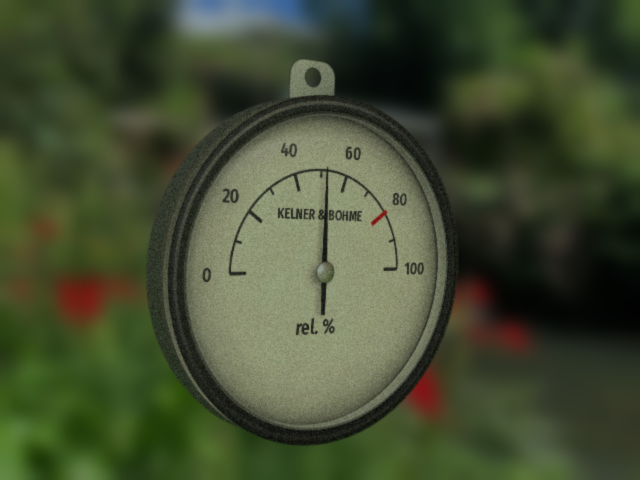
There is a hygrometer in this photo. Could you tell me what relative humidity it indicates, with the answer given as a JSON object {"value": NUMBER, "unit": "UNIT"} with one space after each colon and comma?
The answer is {"value": 50, "unit": "%"}
